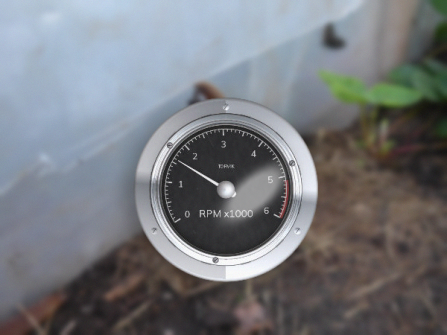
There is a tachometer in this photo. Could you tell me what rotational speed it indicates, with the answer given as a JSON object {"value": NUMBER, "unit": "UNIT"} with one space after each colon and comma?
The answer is {"value": 1600, "unit": "rpm"}
